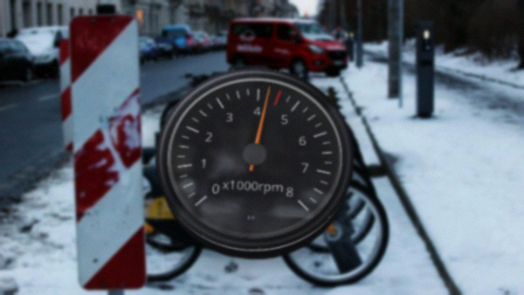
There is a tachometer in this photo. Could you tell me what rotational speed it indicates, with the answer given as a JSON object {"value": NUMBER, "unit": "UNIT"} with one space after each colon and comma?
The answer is {"value": 4250, "unit": "rpm"}
